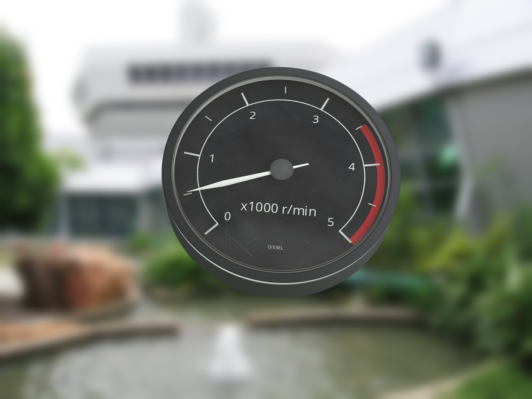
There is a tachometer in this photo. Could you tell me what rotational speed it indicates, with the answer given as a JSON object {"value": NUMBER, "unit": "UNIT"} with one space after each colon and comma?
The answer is {"value": 500, "unit": "rpm"}
